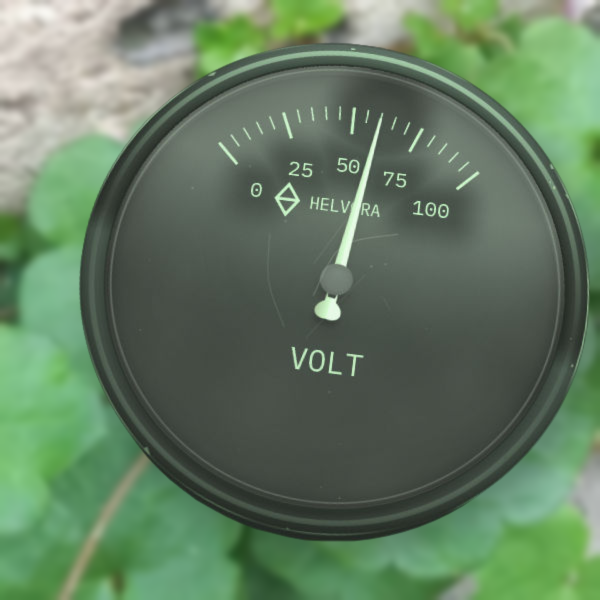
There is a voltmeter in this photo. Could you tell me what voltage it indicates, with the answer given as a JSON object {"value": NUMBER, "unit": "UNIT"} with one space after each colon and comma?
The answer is {"value": 60, "unit": "V"}
